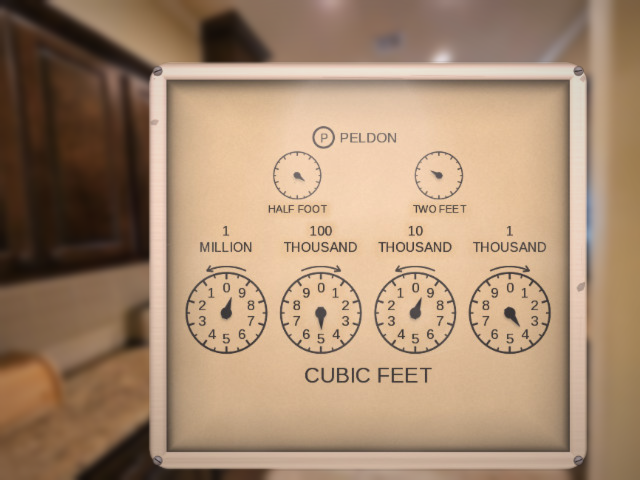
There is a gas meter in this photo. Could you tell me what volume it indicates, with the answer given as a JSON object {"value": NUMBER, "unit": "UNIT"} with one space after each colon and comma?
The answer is {"value": 949400, "unit": "ft³"}
